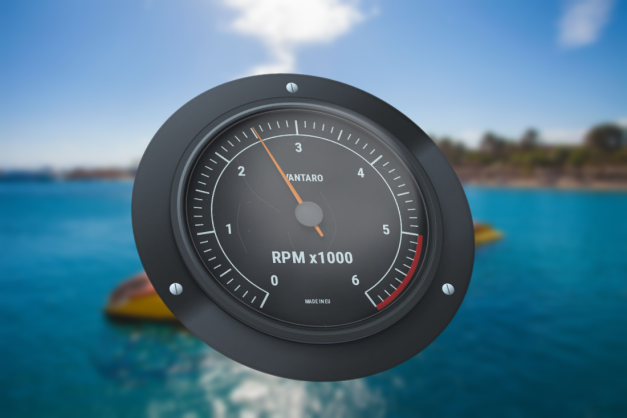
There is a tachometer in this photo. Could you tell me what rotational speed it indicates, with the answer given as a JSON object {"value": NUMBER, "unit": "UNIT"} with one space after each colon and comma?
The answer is {"value": 2500, "unit": "rpm"}
